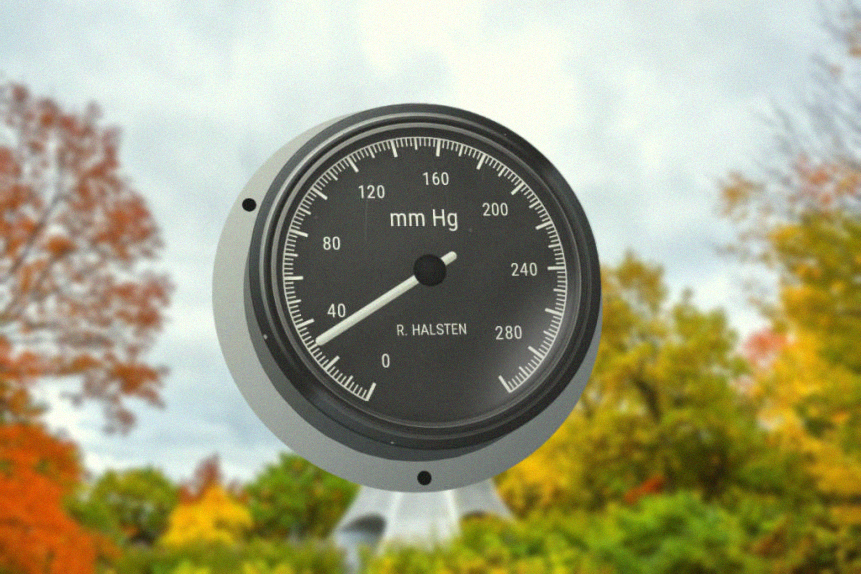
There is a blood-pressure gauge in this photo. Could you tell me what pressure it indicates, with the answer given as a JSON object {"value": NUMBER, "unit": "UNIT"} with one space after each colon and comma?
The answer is {"value": 30, "unit": "mmHg"}
